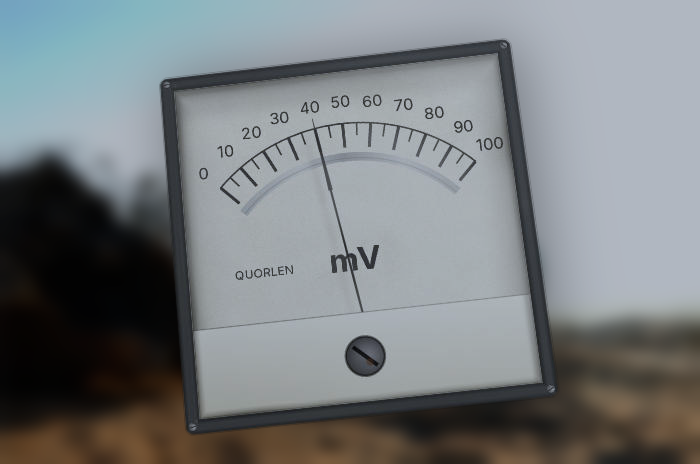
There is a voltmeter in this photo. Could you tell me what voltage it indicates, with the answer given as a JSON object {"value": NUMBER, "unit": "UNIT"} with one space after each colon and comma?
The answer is {"value": 40, "unit": "mV"}
